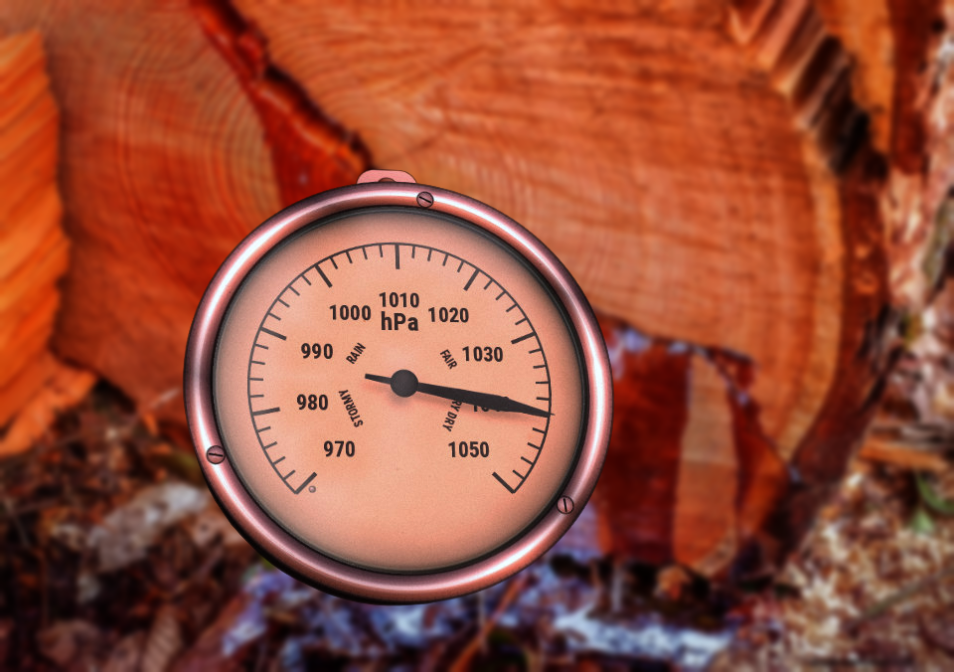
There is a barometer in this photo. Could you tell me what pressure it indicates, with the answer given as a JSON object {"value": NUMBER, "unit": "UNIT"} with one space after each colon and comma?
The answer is {"value": 1040, "unit": "hPa"}
